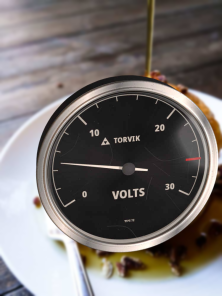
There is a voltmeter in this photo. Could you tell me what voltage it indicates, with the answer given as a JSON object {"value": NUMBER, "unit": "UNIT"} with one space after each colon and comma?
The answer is {"value": 5, "unit": "V"}
